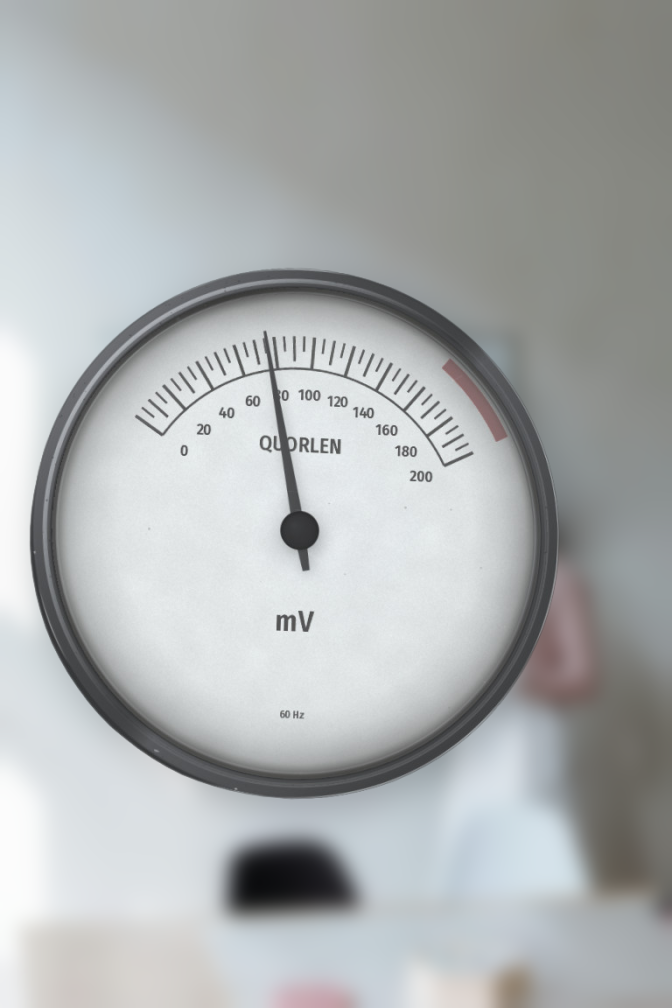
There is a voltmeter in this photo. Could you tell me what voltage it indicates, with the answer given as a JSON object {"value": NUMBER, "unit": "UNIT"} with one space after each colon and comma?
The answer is {"value": 75, "unit": "mV"}
